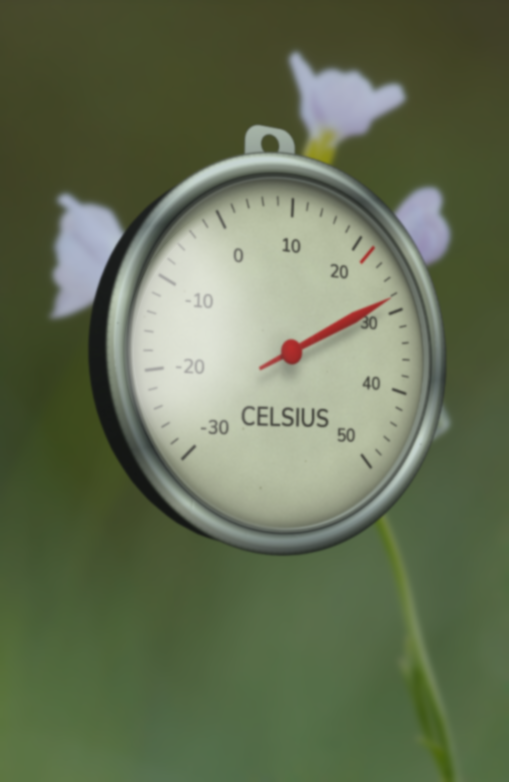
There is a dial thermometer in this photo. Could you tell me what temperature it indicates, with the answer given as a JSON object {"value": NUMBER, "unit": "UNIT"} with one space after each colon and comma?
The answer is {"value": 28, "unit": "°C"}
